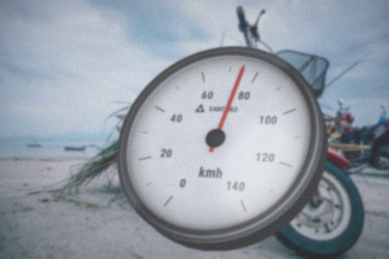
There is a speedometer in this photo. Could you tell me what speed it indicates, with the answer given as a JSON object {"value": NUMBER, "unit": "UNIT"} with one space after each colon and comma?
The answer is {"value": 75, "unit": "km/h"}
